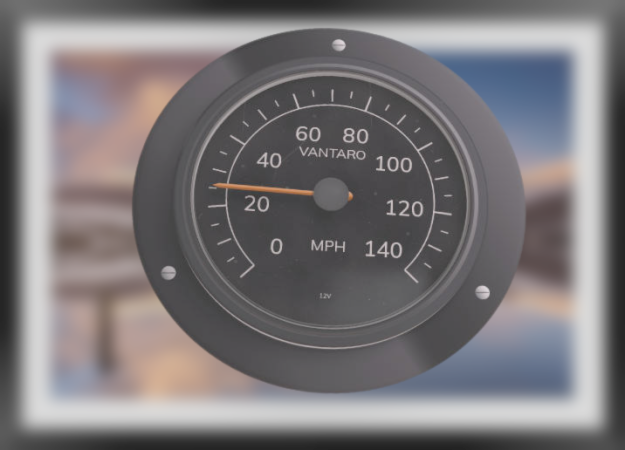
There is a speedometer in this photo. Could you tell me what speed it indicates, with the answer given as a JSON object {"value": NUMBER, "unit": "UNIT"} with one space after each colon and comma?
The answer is {"value": 25, "unit": "mph"}
